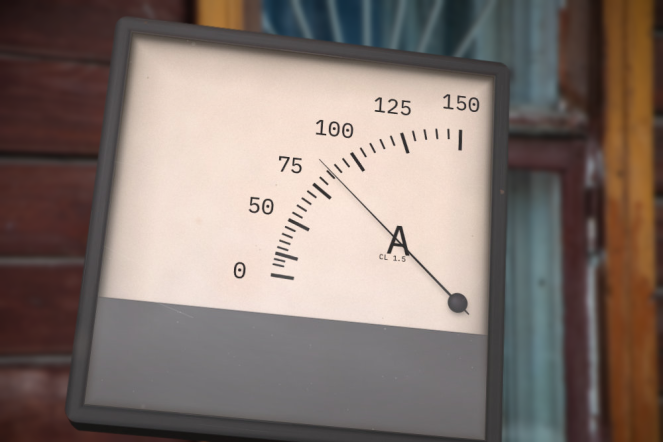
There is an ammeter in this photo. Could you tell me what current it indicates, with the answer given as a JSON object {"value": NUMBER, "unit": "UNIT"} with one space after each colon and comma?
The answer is {"value": 85, "unit": "A"}
